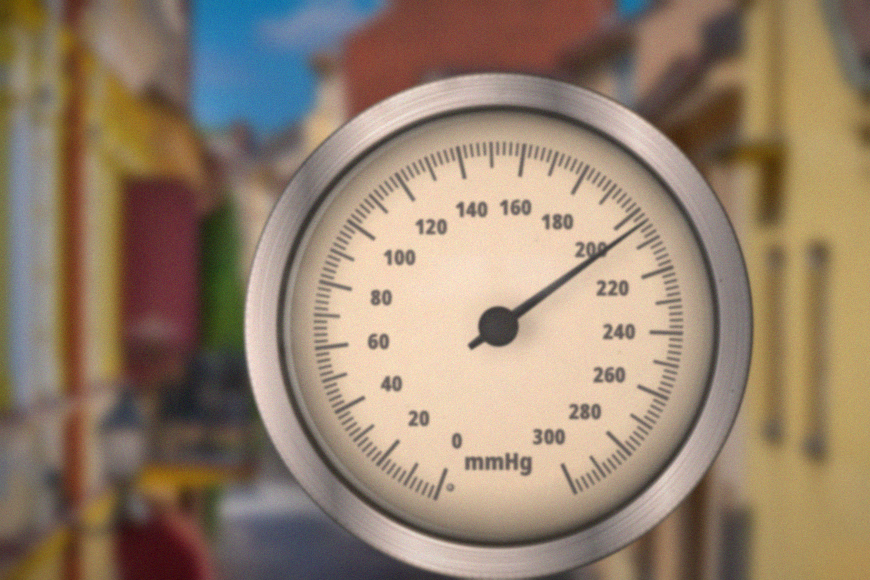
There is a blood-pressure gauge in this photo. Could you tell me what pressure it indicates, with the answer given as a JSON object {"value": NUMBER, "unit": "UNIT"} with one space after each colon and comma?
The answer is {"value": 204, "unit": "mmHg"}
